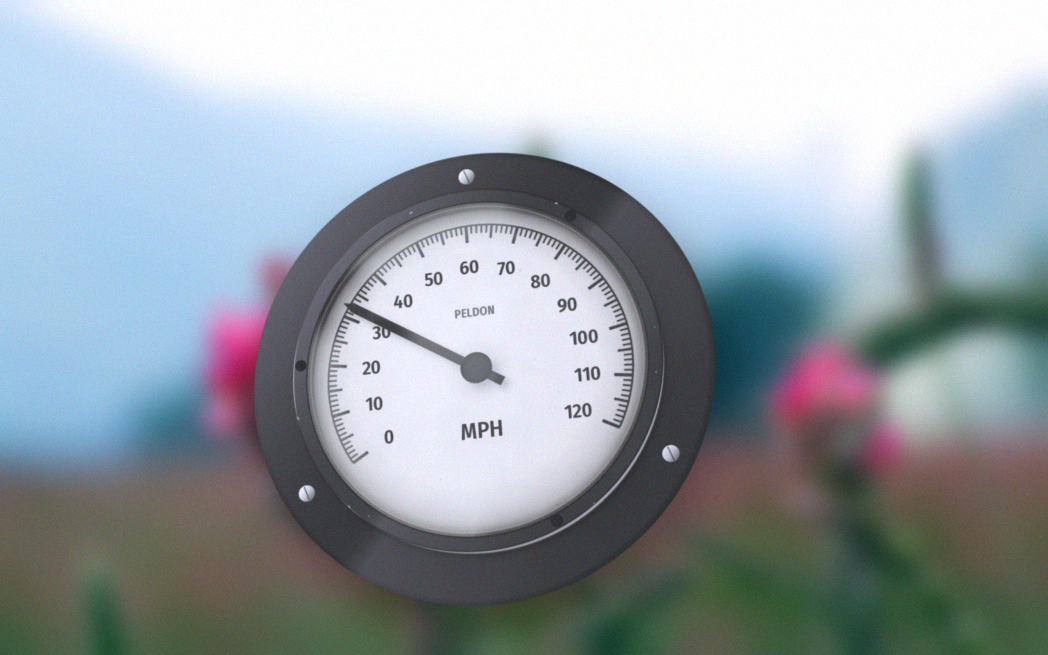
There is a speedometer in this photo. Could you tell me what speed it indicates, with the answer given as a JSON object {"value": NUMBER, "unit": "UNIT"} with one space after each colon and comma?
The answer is {"value": 32, "unit": "mph"}
